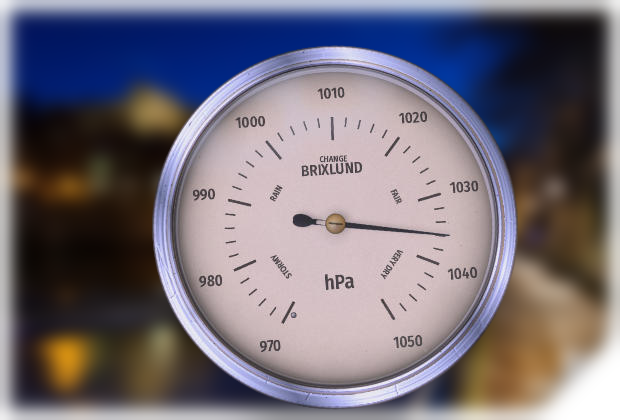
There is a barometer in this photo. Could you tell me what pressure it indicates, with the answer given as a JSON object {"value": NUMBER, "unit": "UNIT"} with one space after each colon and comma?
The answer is {"value": 1036, "unit": "hPa"}
